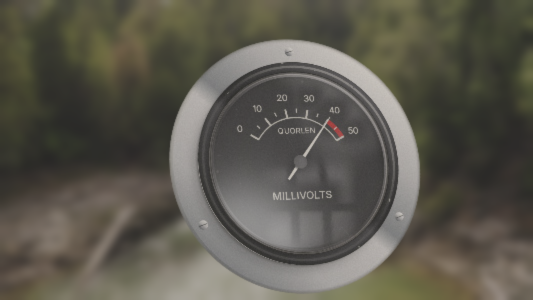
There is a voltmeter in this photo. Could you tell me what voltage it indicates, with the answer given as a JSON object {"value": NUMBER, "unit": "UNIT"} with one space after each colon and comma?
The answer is {"value": 40, "unit": "mV"}
